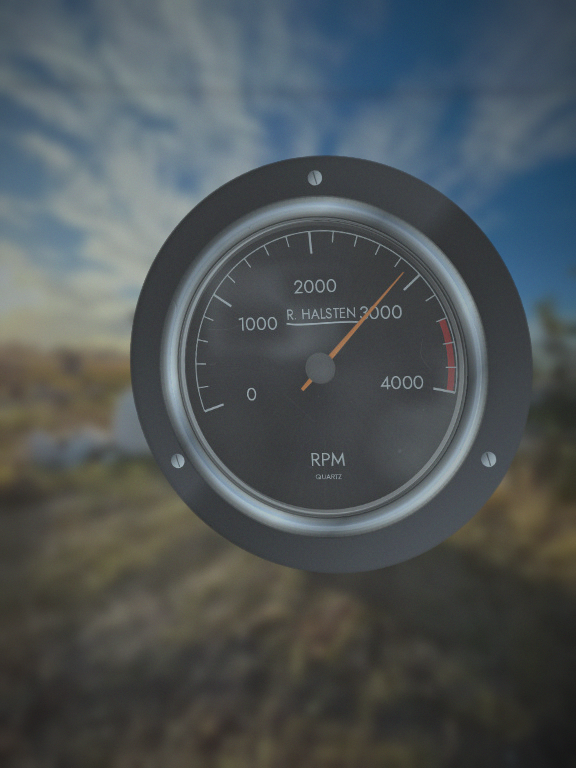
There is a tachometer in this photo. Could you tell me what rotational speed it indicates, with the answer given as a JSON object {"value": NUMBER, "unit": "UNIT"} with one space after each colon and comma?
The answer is {"value": 2900, "unit": "rpm"}
